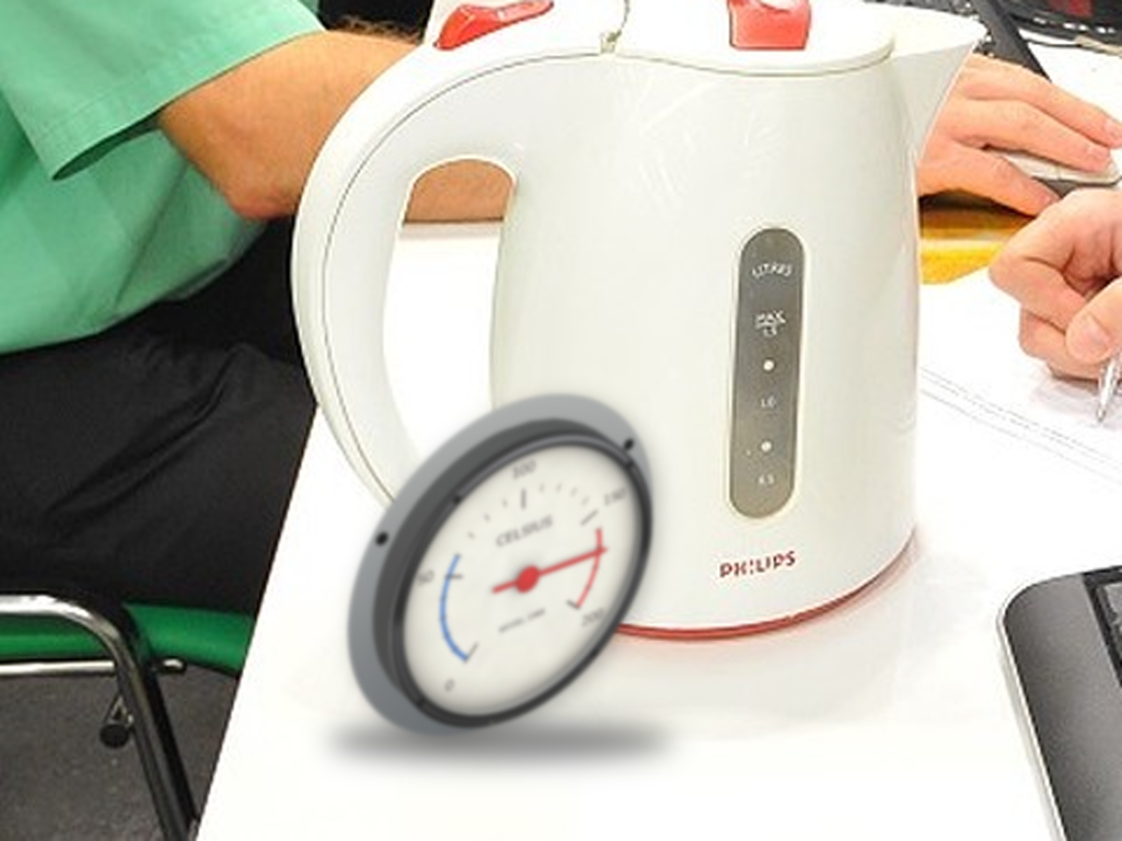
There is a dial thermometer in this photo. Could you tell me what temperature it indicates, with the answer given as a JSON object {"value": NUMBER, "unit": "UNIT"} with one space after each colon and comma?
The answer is {"value": 170, "unit": "°C"}
